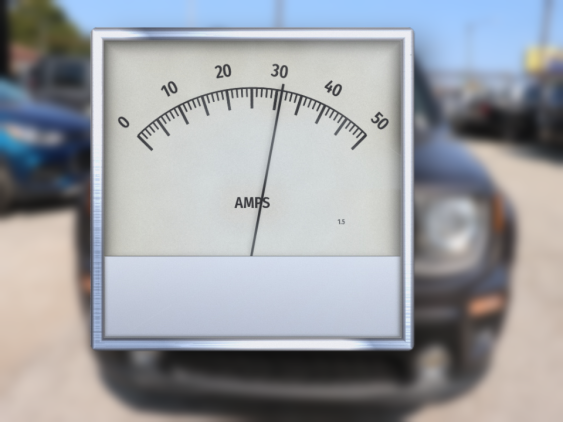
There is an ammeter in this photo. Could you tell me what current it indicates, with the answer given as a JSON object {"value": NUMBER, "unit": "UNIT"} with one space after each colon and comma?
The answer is {"value": 31, "unit": "A"}
